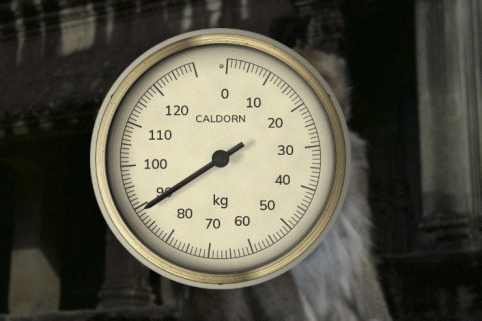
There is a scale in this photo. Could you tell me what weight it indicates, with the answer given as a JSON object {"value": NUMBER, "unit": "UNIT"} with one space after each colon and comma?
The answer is {"value": 89, "unit": "kg"}
